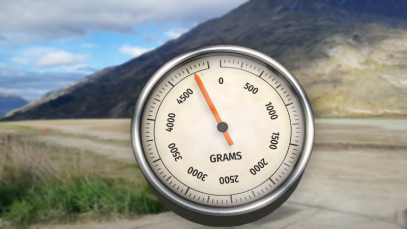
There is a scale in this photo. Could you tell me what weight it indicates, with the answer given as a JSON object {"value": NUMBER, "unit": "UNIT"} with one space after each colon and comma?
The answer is {"value": 4800, "unit": "g"}
